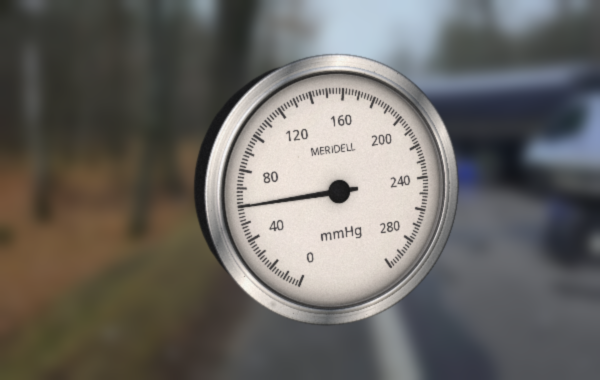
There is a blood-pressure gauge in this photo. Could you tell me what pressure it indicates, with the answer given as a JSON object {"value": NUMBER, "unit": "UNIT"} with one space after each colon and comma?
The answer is {"value": 60, "unit": "mmHg"}
